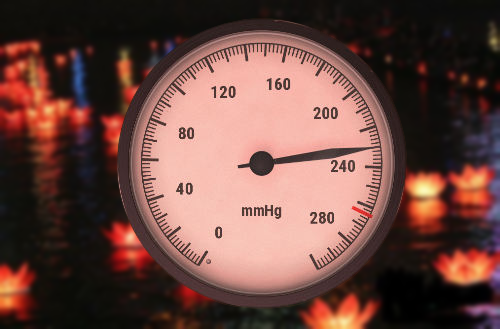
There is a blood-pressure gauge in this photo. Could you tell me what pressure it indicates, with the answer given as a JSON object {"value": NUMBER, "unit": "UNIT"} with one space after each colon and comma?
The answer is {"value": 230, "unit": "mmHg"}
